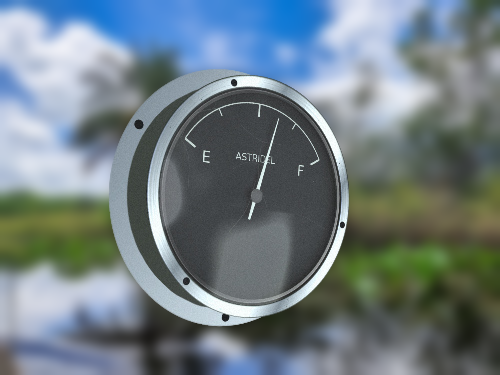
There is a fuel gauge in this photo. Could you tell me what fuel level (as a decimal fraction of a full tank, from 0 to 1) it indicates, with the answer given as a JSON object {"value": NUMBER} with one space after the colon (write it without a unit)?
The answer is {"value": 0.625}
